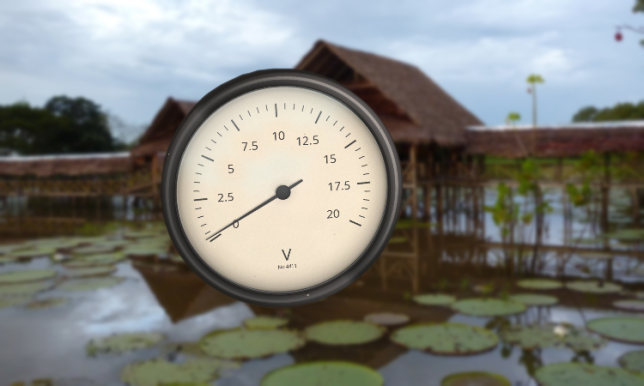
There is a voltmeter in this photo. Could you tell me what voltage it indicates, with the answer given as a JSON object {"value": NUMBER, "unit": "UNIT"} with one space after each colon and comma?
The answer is {"value": 0.25, "unit": "V"}
